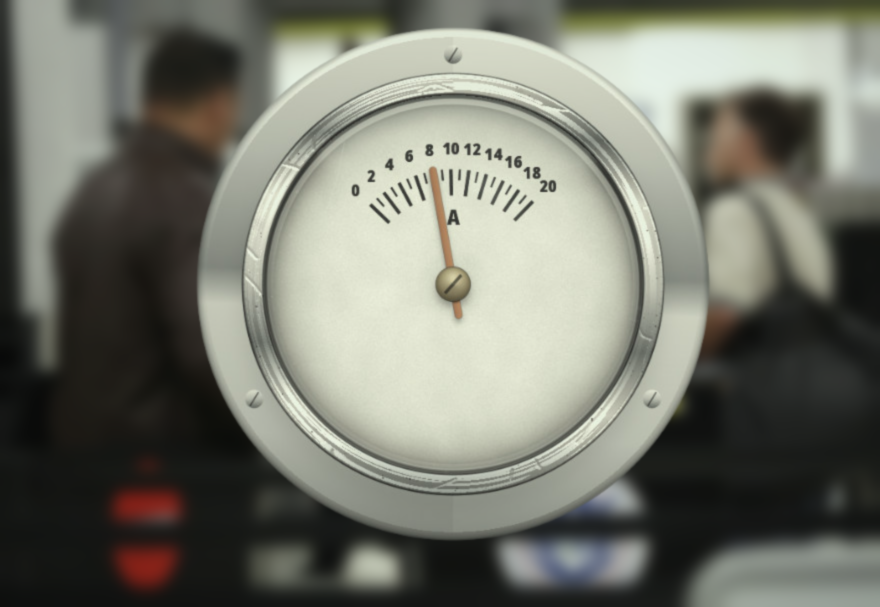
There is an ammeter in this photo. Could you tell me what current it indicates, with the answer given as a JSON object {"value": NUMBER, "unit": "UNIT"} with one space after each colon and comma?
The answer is {"value": 8, "unit": "A"}
